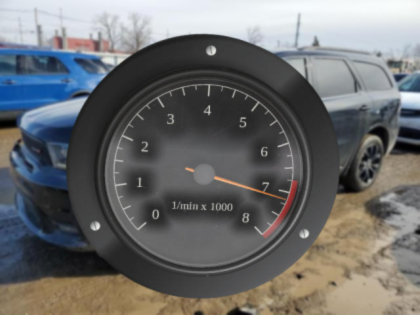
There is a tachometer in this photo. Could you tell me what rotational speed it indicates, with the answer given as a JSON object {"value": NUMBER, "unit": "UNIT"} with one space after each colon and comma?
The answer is {"value": 7125, "unit": "rpm"}
